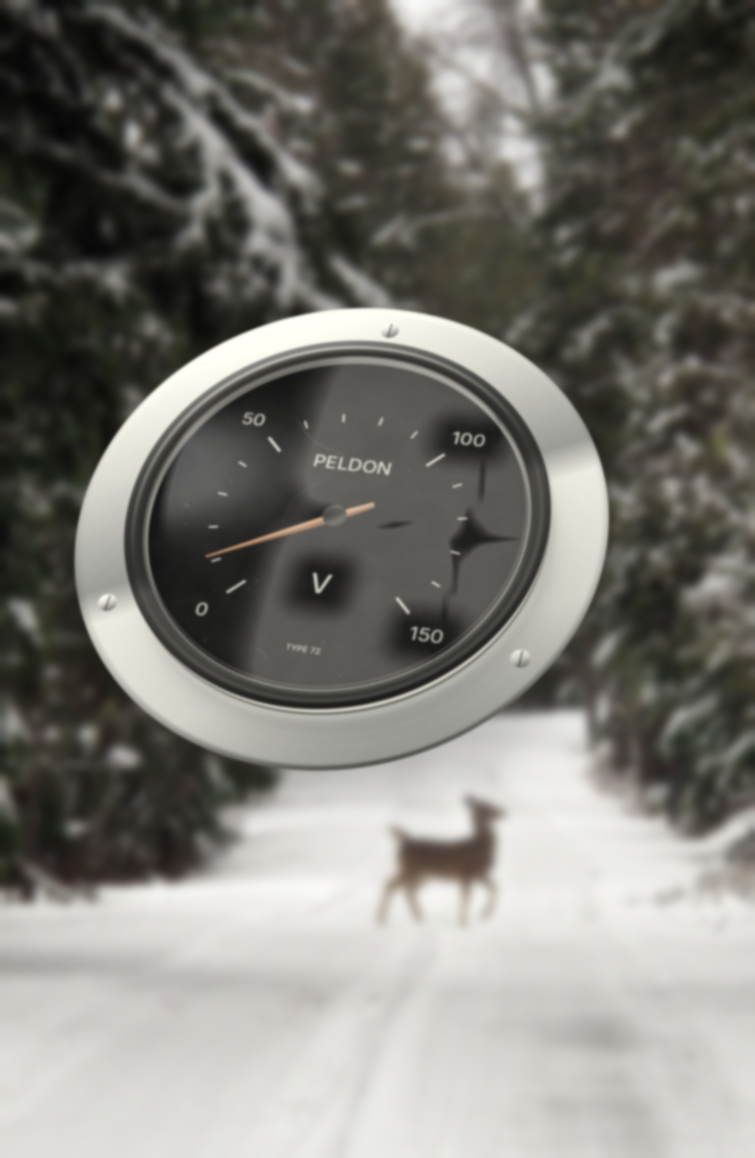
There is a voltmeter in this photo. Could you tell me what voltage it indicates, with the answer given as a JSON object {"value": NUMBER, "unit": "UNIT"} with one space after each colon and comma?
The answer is {"value": 10, "unit": "V"}
